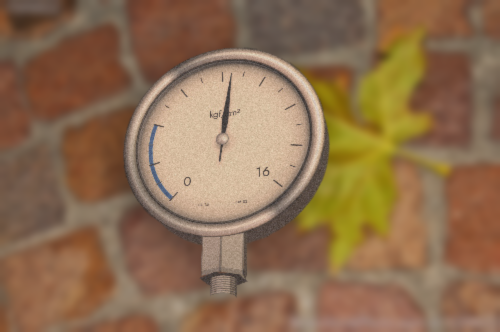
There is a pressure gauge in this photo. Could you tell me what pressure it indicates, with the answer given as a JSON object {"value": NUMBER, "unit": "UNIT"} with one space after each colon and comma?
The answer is {"value": 8.5, "unit": "kg/cm²"}
